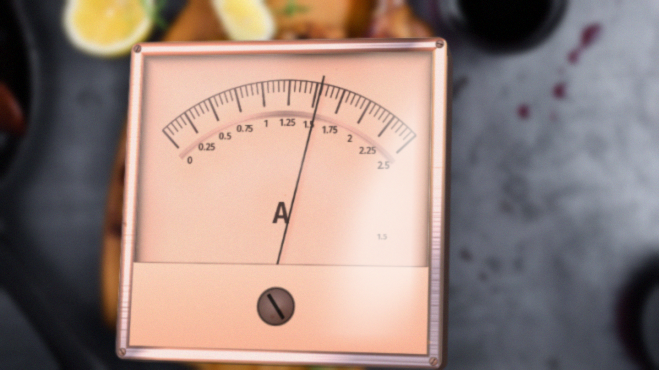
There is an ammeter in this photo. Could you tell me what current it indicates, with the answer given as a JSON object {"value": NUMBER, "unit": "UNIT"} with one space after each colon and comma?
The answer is {"value": 1.55, "unit": "A"}
